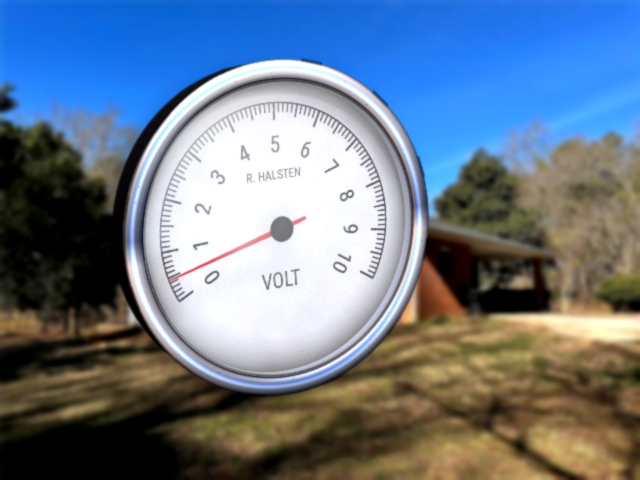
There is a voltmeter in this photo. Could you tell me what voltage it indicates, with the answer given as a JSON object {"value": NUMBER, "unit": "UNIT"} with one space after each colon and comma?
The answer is {"value": 0.5, "unit": "V"}
